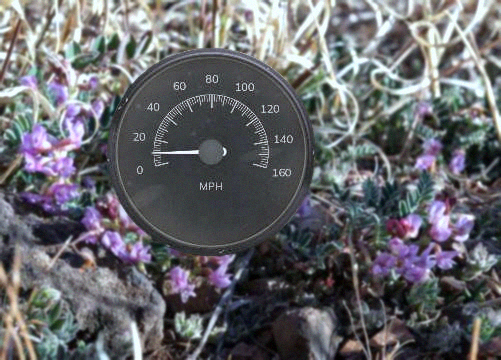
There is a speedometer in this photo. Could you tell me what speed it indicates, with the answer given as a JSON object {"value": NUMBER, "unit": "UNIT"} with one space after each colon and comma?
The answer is {"value": 10, "unit": "mph"}
